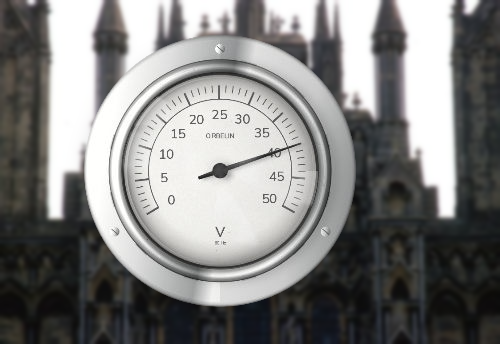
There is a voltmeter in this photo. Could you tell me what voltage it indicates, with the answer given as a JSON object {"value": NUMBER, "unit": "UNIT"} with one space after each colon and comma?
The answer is {"value": 40, "unit": "V"}
